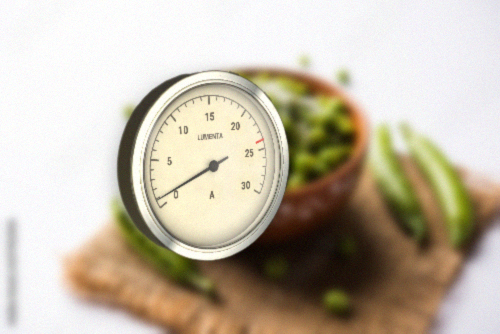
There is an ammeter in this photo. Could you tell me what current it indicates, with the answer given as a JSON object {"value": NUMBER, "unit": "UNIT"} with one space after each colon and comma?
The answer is {"value": 1, "unit": "A"}
